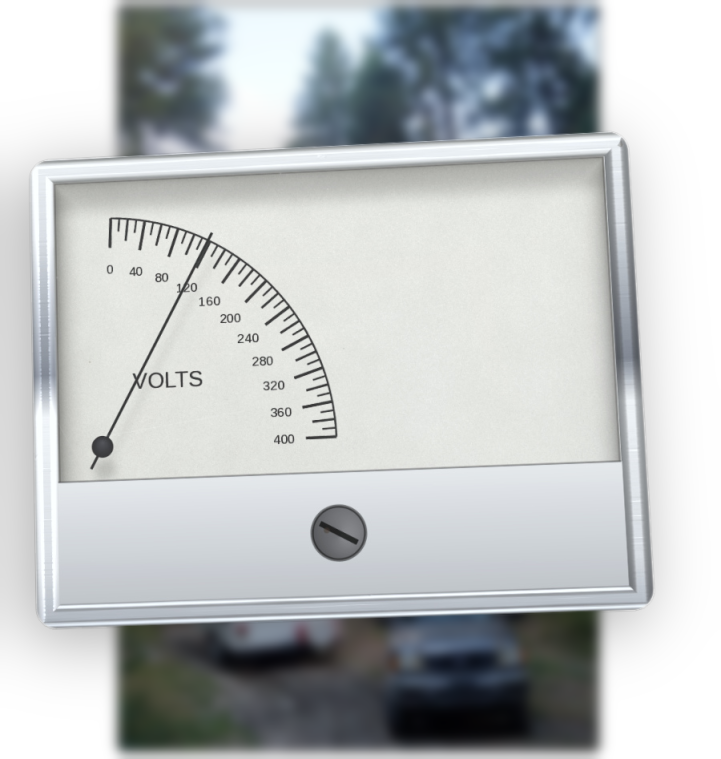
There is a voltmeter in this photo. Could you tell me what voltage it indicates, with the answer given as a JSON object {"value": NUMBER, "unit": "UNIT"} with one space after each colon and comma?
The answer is {"value": 120, "unit": "V"}
